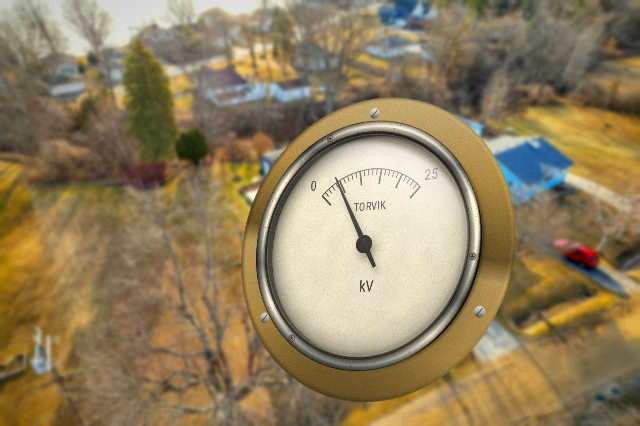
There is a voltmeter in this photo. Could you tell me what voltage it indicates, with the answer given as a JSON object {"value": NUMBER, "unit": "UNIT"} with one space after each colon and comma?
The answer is {"value": 5, "unit": "kV"}
